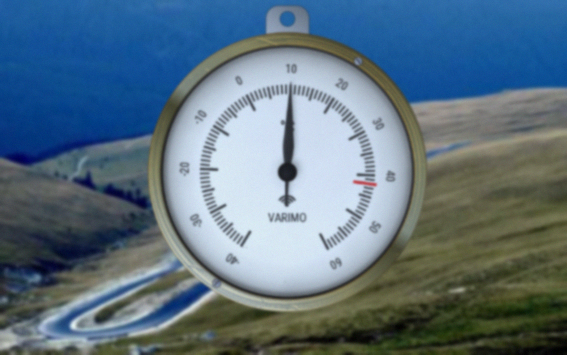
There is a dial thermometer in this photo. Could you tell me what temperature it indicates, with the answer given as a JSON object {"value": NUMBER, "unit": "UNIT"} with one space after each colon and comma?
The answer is {"value": 10, "unit": "°C"}
